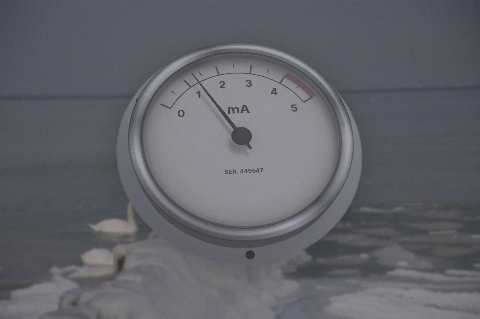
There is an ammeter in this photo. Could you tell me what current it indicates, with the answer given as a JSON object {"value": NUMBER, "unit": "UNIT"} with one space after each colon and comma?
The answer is {"value": 1.25, "unit": "mA"}
